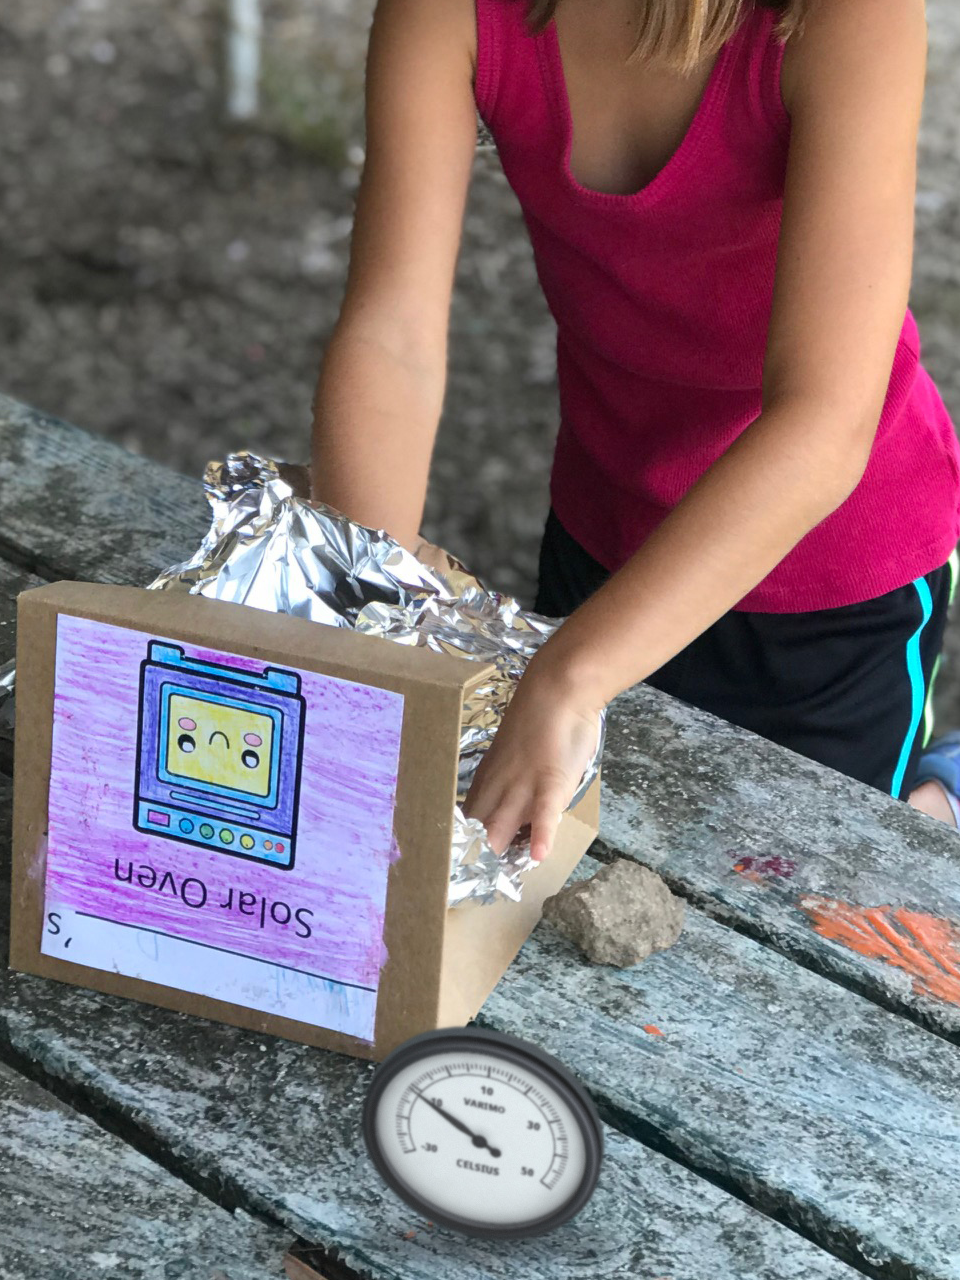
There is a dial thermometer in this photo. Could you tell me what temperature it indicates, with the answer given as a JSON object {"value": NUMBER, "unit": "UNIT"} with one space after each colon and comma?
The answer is {"value": -10, "unit": "°C"}
